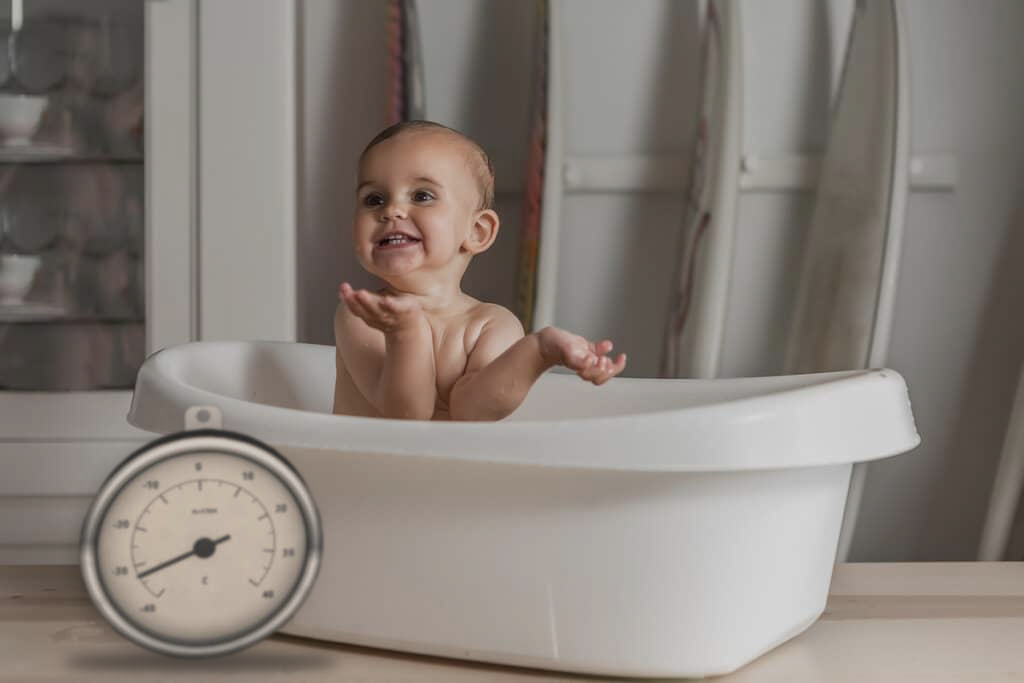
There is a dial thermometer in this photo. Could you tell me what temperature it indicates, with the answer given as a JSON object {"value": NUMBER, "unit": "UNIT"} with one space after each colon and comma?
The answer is {"value": -32.5, "unit": "°C"}
